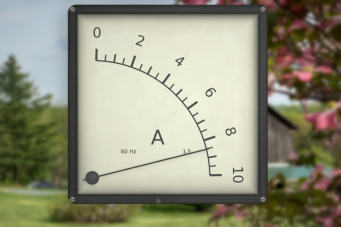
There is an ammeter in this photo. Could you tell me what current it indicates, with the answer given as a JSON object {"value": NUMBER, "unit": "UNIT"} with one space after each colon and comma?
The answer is {"value": 8.5, "unit": "A"}
